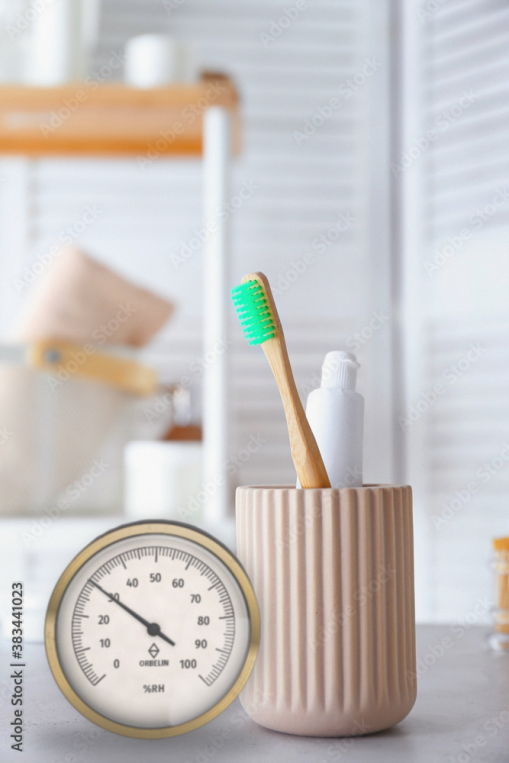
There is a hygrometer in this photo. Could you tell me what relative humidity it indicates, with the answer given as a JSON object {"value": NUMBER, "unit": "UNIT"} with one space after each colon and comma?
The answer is {"value": 30, "unit": "%"}
